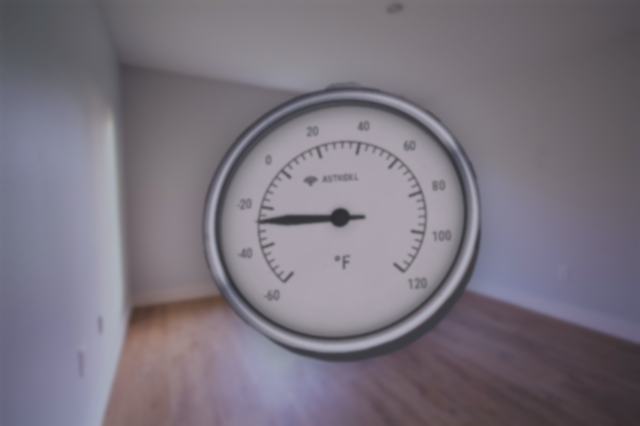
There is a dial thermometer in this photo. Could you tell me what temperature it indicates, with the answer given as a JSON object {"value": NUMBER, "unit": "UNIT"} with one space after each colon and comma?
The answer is {"value": -28, "unit": "°F"}
